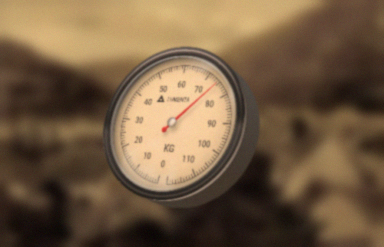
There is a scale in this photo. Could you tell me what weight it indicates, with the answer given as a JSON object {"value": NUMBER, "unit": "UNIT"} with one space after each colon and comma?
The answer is {"value": 75, "unit": "kg"}
